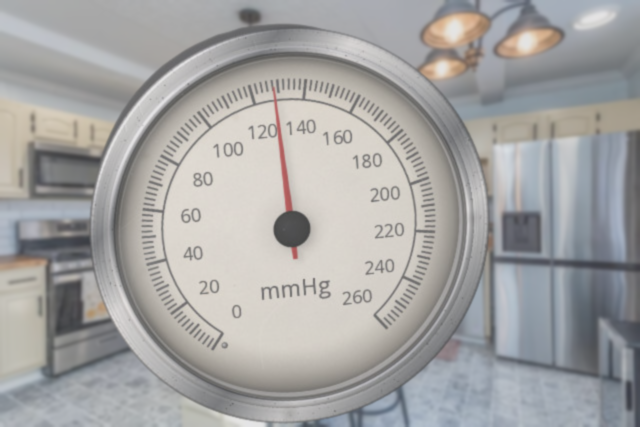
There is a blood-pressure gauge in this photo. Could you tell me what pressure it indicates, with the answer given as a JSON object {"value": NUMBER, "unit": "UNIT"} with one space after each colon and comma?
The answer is {"value": 128, "unit": "mmHg"}
